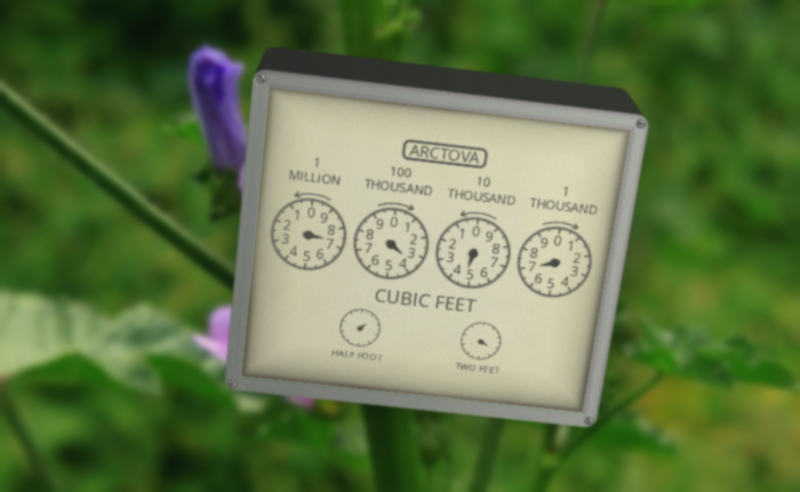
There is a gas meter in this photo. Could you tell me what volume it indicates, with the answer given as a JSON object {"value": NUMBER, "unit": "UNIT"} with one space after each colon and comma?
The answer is {"value": 734700, "unit": "ft³"}
